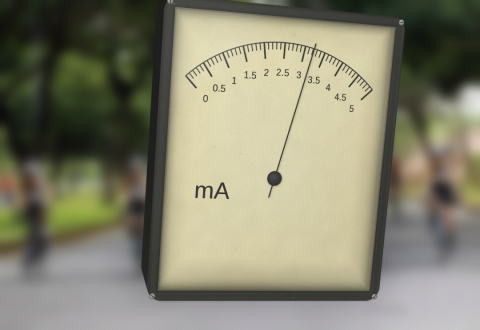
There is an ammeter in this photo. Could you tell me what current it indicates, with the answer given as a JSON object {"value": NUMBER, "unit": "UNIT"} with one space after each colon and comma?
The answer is {"value": 3.2, "unit": "mA"}
